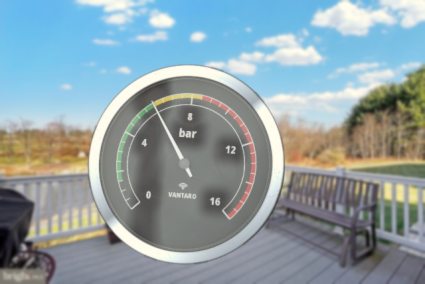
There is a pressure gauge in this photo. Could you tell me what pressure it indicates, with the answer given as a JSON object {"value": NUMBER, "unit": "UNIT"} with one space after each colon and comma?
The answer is {"value": 6, "unit": "bar"}
